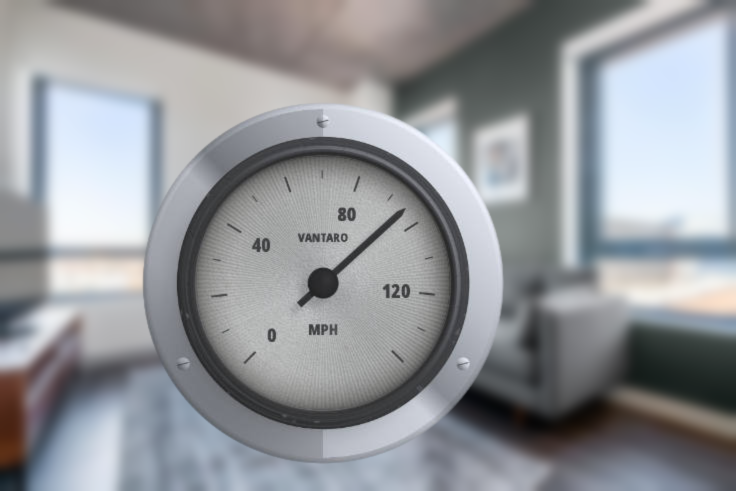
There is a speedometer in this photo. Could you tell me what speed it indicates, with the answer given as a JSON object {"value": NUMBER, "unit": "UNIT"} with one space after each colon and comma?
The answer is {"value": 95, "unit": "mph"}
